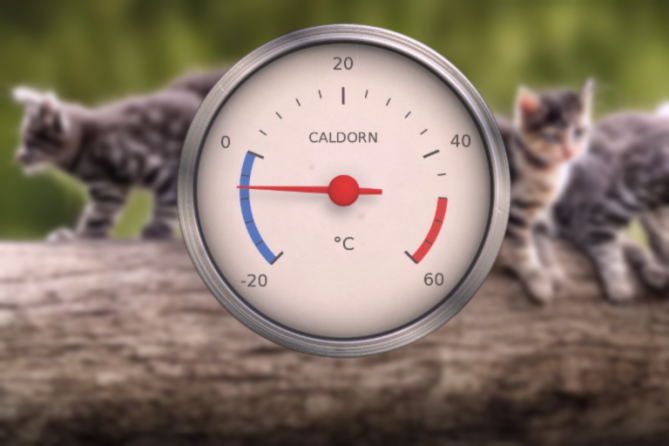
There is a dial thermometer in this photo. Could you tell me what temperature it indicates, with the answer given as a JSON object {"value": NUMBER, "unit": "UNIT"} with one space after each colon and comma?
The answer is {"value": -6, "unit": "°C"}
